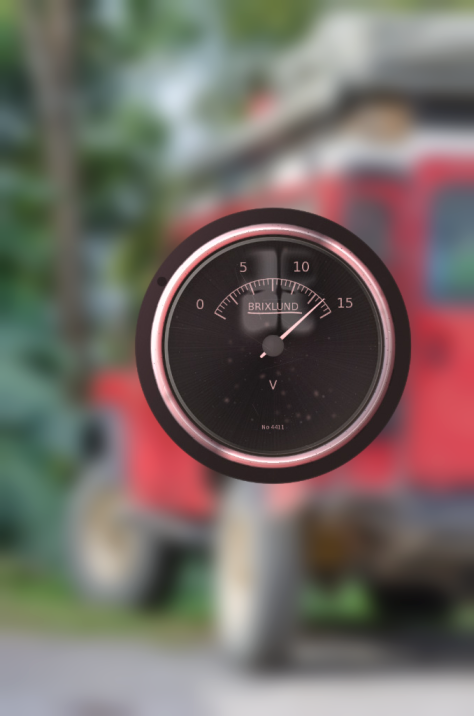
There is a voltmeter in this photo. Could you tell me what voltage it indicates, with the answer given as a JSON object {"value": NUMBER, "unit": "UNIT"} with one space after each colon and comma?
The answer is {"value": 13.5, "unit": "V"}
